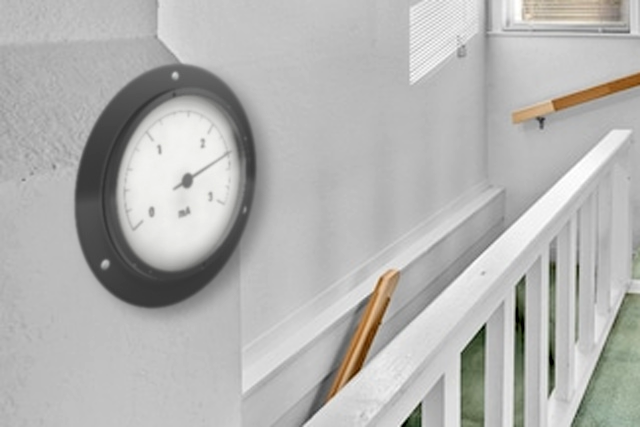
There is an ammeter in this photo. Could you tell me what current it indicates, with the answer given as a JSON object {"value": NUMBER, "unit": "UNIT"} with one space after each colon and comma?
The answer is {"value": 2.4, "unit": "mA"}
